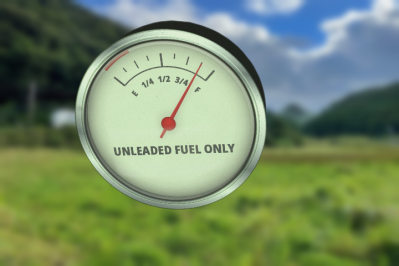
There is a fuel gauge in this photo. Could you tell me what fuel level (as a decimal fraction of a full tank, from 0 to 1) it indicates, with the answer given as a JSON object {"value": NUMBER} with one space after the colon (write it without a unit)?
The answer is {"value": 0.875}
